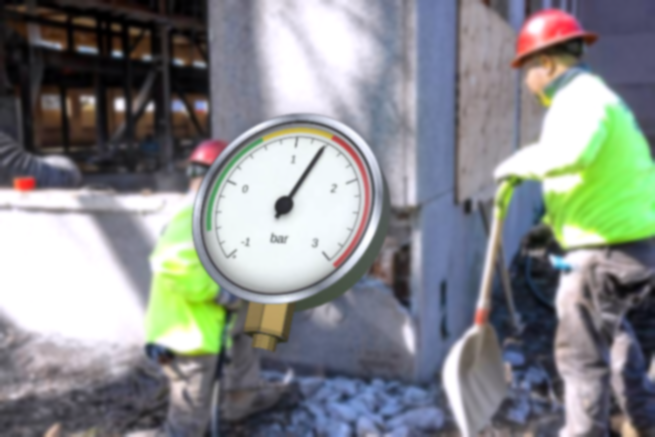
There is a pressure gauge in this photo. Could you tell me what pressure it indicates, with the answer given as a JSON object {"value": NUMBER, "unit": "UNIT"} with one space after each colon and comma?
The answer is {"value": 1.4, "unit": "bar"}
